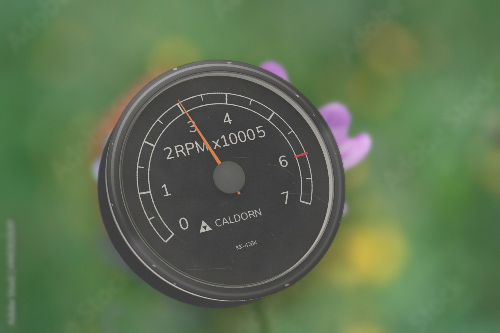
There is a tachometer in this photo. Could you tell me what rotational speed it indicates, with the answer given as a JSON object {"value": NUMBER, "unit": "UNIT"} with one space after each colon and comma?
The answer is {"value": 3000, "unit": "rpm"}
